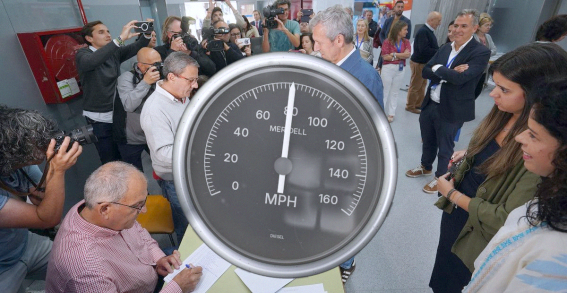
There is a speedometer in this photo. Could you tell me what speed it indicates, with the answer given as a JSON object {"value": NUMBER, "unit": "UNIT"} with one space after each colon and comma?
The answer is {"value": 80, "unit": "mph"}
